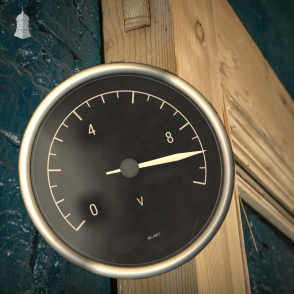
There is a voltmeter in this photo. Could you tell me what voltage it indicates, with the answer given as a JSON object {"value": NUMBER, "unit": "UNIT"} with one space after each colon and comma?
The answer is {"value": 9, "unit": "V"}
